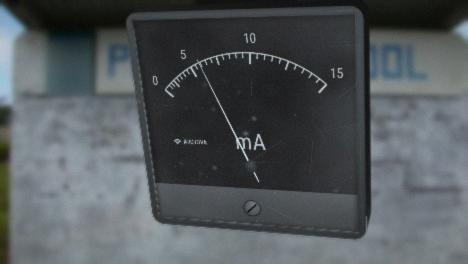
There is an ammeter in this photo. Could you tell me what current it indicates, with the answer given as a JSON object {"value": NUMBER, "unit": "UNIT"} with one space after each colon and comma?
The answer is {"value": 6, "unit": "mA"}
